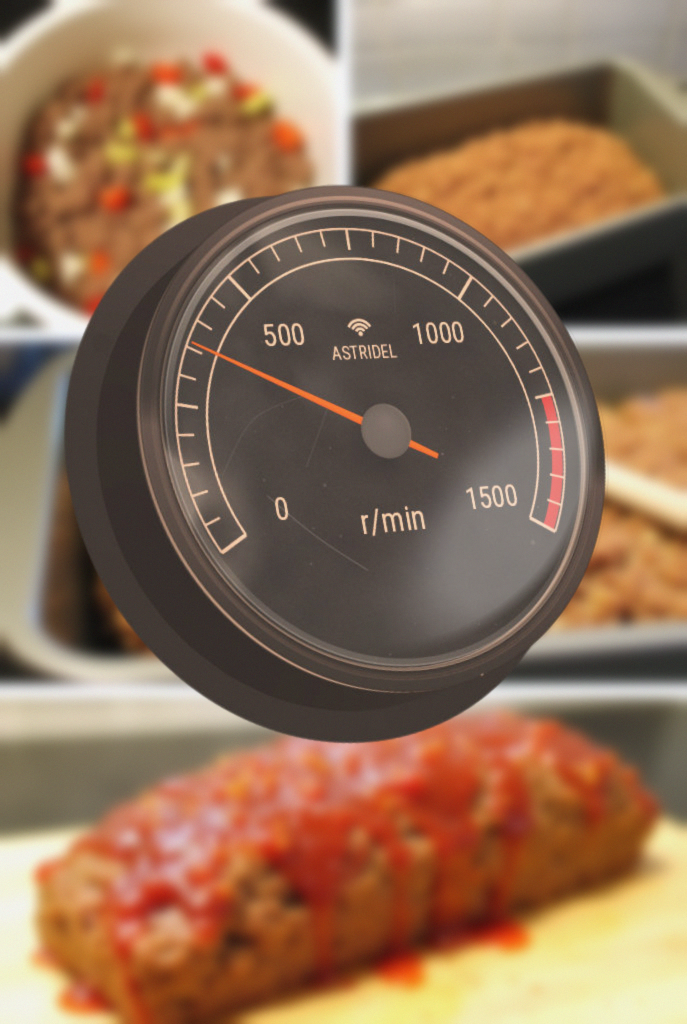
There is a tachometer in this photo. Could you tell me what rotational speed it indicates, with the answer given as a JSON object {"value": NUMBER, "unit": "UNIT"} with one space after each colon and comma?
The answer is {"value": 350, "unit": "rpm"}
